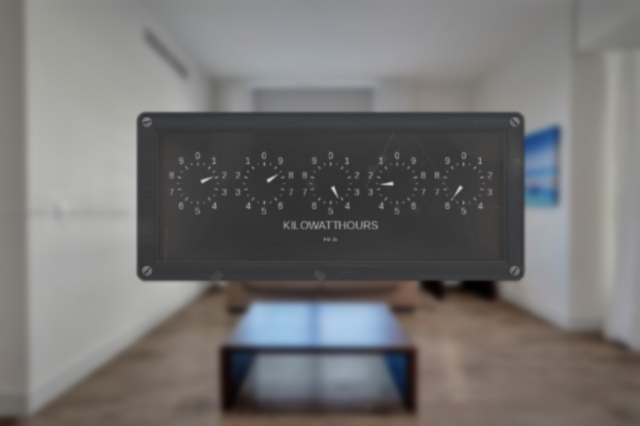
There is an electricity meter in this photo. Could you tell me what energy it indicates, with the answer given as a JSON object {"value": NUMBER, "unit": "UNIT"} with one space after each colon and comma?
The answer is {"value": 18426, "unit": "kWh"}
